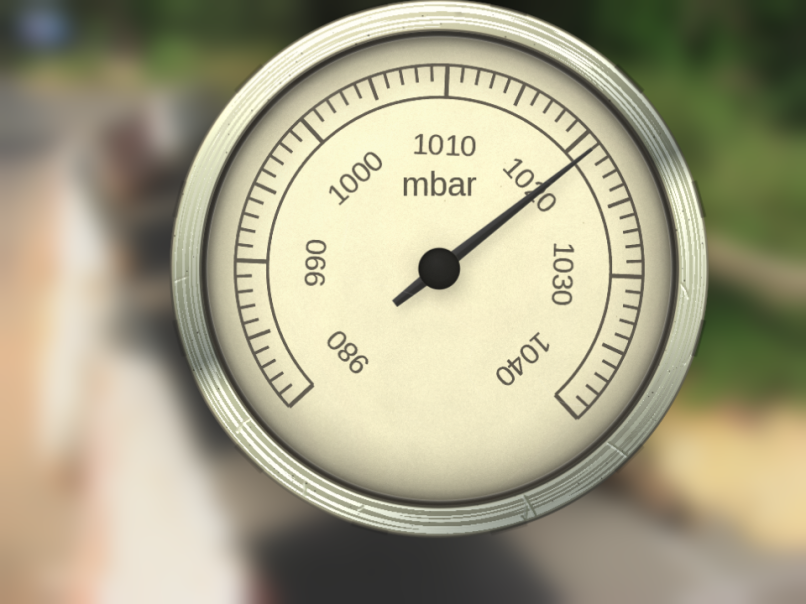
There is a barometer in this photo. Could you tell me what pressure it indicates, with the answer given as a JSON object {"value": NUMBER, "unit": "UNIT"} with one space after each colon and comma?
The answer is {"value": 1021, "unit": "mbar"}
